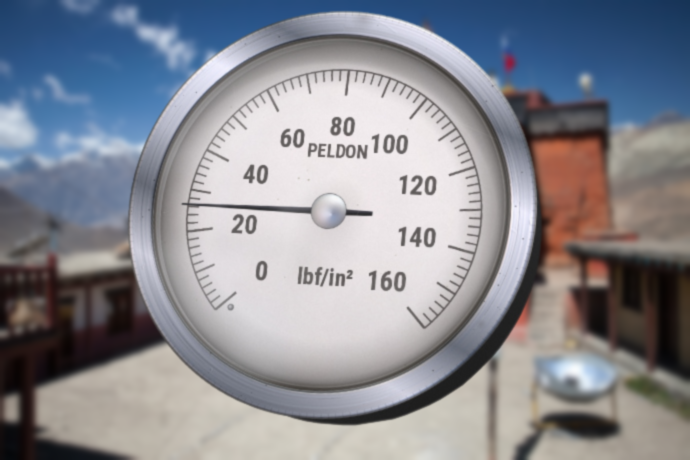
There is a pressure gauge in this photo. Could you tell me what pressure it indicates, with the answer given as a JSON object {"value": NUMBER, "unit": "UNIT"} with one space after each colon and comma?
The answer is {"value": 26, "unit": "psi"}
